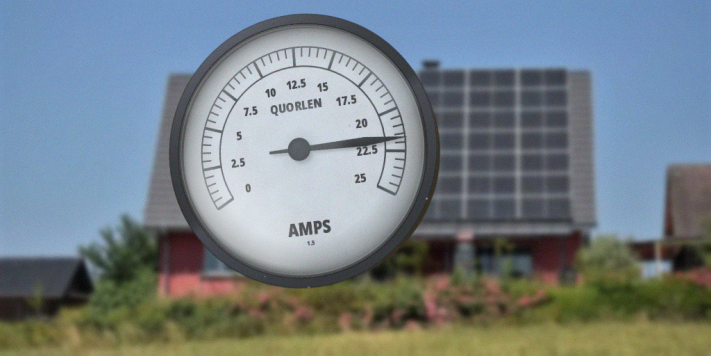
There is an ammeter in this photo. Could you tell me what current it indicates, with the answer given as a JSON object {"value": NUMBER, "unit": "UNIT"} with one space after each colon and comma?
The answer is {"value": 21.75, "unit": "A"}
